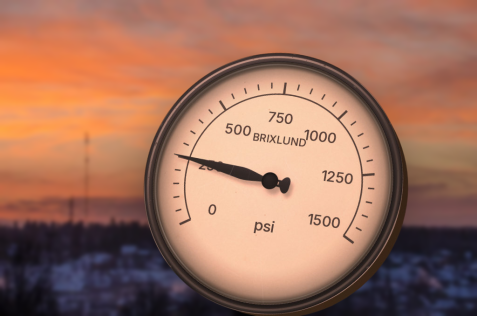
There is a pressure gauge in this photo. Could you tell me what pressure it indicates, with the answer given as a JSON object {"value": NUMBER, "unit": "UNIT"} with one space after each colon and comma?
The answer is {"value": 250, "unit": "psi"}
